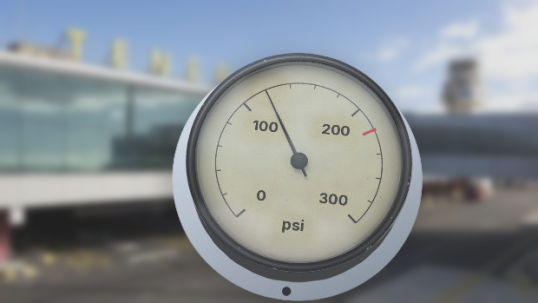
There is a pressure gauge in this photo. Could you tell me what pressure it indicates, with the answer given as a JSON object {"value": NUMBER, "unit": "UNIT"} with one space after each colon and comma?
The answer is {"value": 120, "unit": "psi"}
